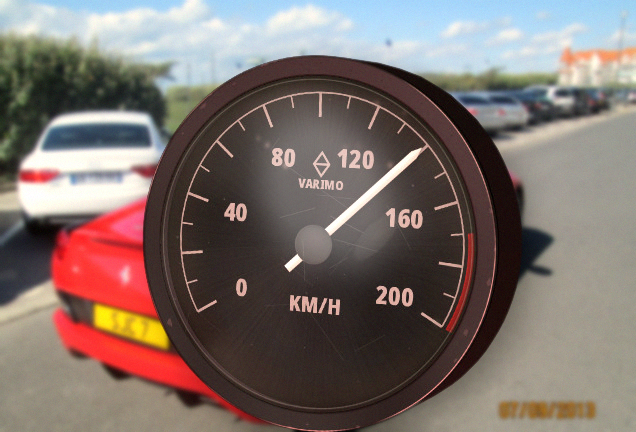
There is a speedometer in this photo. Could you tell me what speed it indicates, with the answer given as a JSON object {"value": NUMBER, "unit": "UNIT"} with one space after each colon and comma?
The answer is {"value": 140, "unit": "km/h"}
